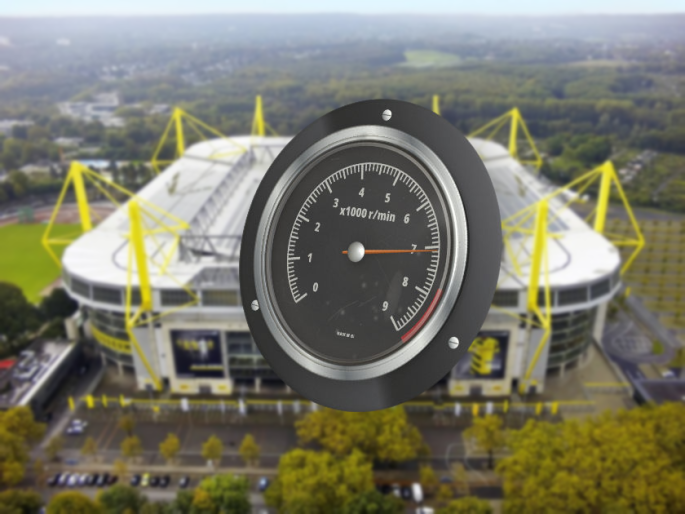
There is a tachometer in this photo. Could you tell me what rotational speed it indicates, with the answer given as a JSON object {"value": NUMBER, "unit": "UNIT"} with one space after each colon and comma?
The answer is {"value": 7100, "unit": "rpm"}
